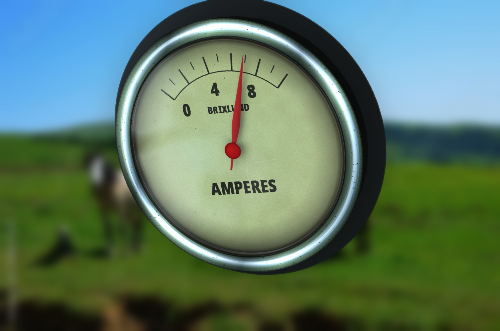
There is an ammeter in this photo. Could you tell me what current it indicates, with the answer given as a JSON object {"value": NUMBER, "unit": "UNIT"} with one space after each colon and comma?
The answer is {"value": 7, "unit": "A"}
